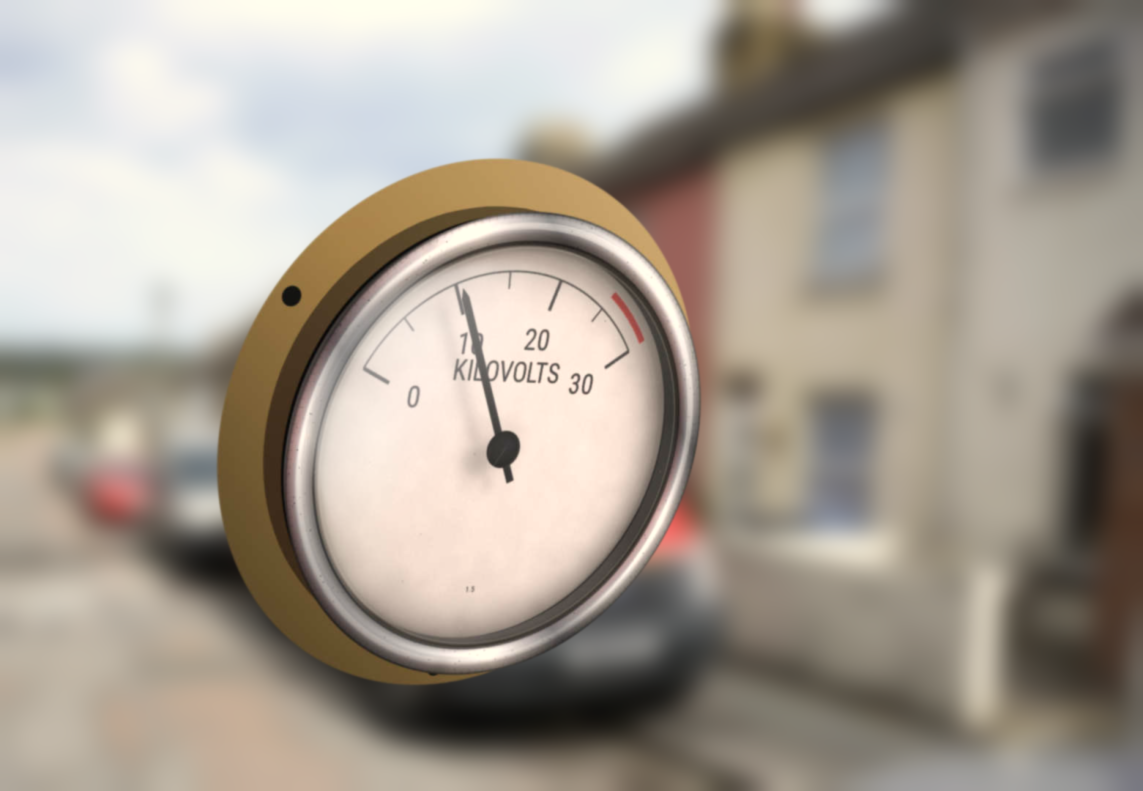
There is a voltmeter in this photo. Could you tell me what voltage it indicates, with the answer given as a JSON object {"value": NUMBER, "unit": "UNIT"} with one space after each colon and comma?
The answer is {"value": 10, "unit": "kV"}
